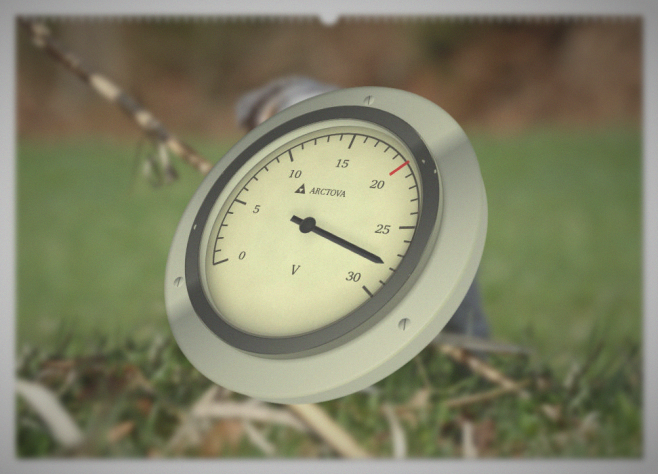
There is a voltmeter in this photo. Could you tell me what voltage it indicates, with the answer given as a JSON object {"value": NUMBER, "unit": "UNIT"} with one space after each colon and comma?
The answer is {"value": 28, "unit": "V"}
